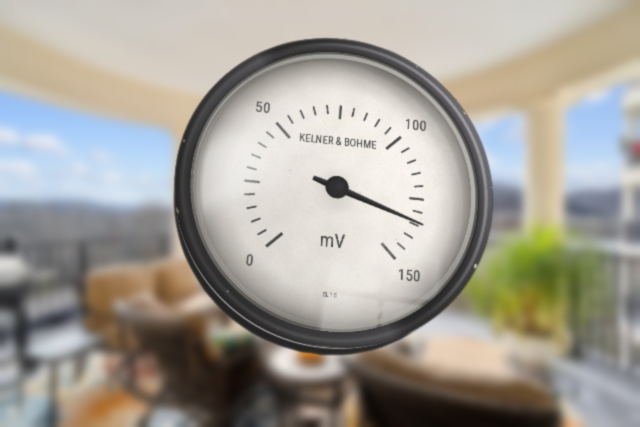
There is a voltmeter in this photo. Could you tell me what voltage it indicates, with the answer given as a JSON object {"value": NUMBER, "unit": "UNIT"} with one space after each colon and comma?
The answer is {"value": 135, "unit": "mV"}
